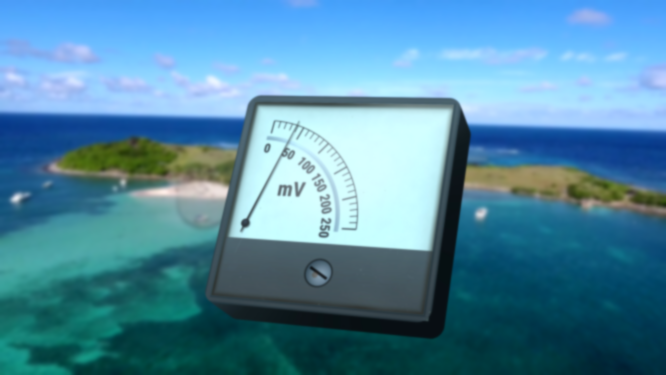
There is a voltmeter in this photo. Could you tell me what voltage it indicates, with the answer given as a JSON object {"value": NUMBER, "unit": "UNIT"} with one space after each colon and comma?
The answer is {"value": 40, "unit": "mV"}
